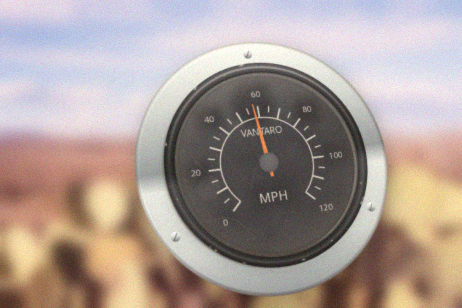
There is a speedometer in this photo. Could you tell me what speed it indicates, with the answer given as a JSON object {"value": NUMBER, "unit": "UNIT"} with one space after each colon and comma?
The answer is {"value": 57.5, "unit": "mph"}
